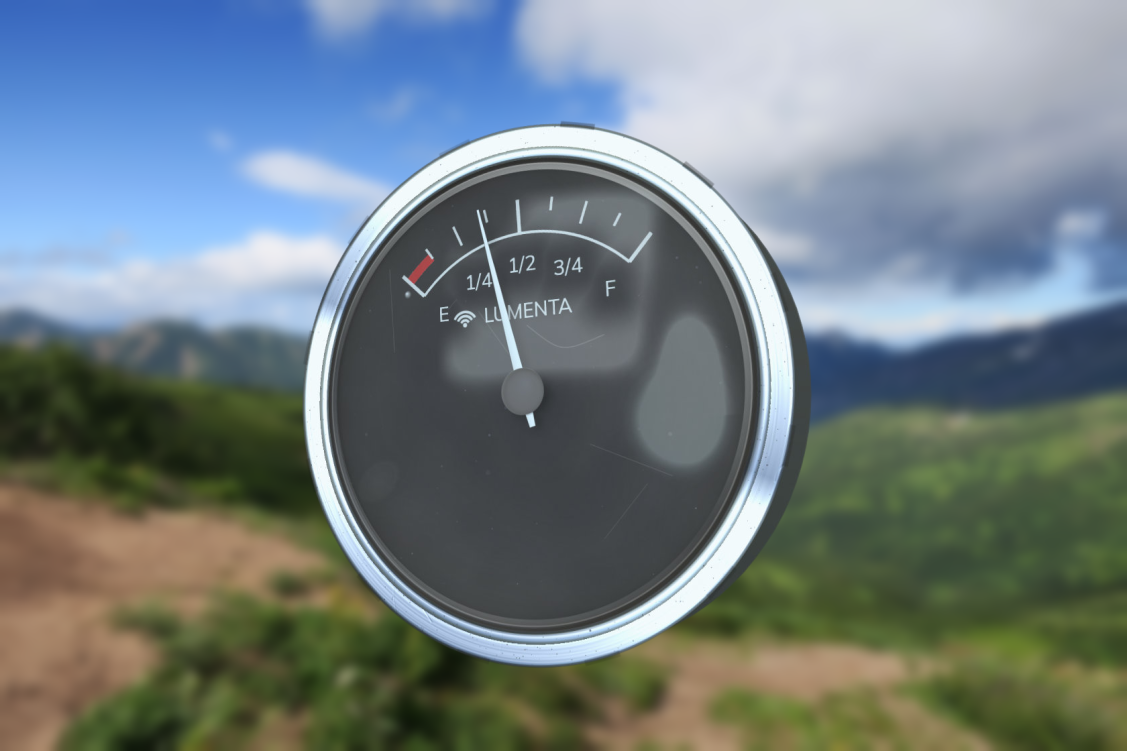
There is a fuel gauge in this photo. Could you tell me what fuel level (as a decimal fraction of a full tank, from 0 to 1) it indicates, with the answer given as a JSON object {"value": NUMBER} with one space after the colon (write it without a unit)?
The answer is {"value": 0.375}
